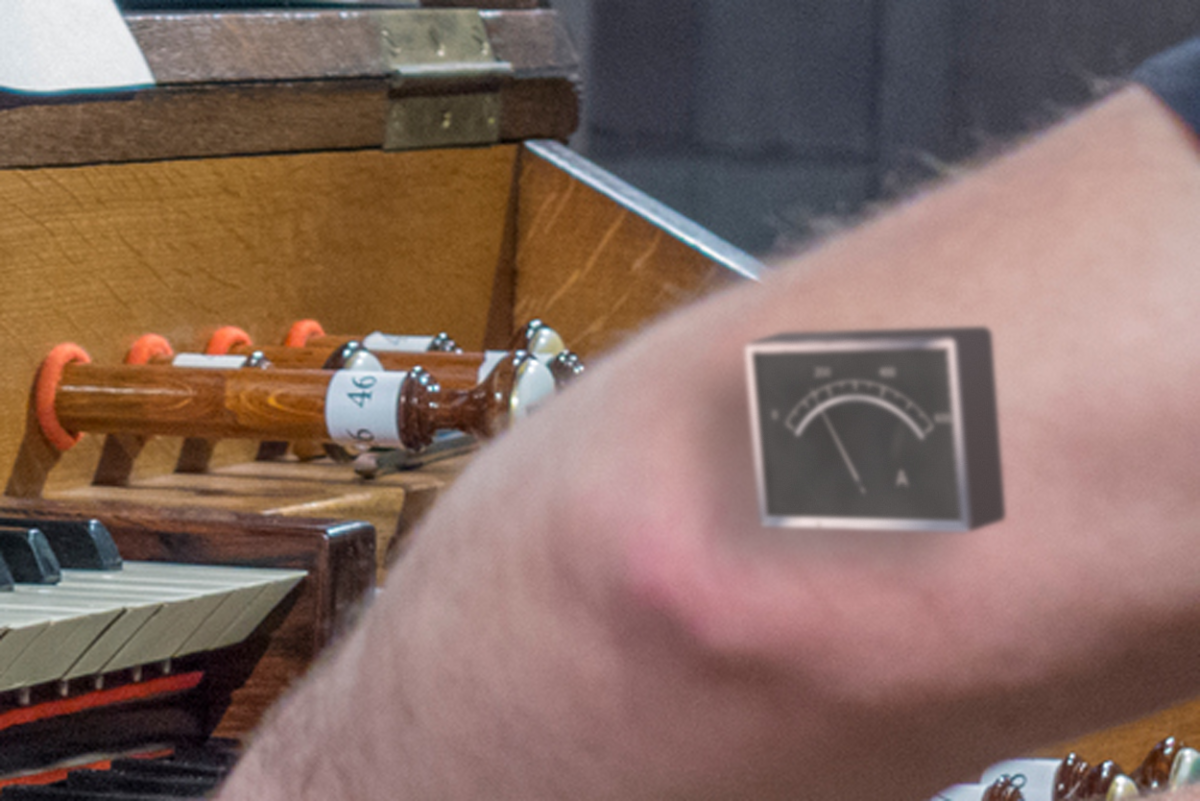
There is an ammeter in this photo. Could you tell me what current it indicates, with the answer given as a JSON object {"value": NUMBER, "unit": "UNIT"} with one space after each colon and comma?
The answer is {"value": 150, "unit": "A"}
